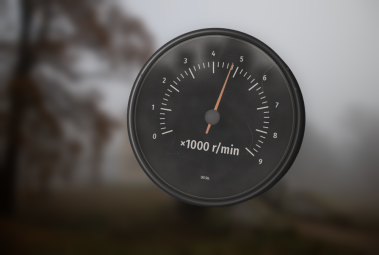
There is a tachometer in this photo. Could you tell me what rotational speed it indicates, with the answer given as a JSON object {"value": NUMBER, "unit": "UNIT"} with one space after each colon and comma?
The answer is {"value": 4800, "unit": "rpm"}
